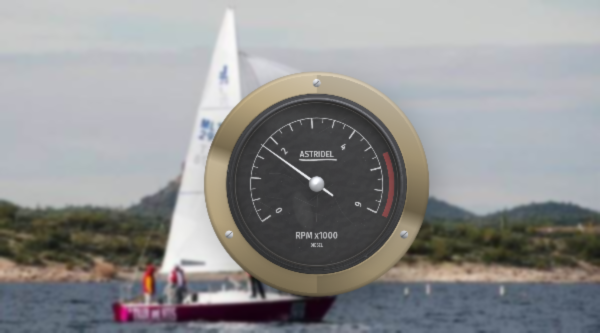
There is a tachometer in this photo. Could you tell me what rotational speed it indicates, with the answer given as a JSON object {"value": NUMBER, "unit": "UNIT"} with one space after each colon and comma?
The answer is {"value": 1750, "unit": "rpm"}
